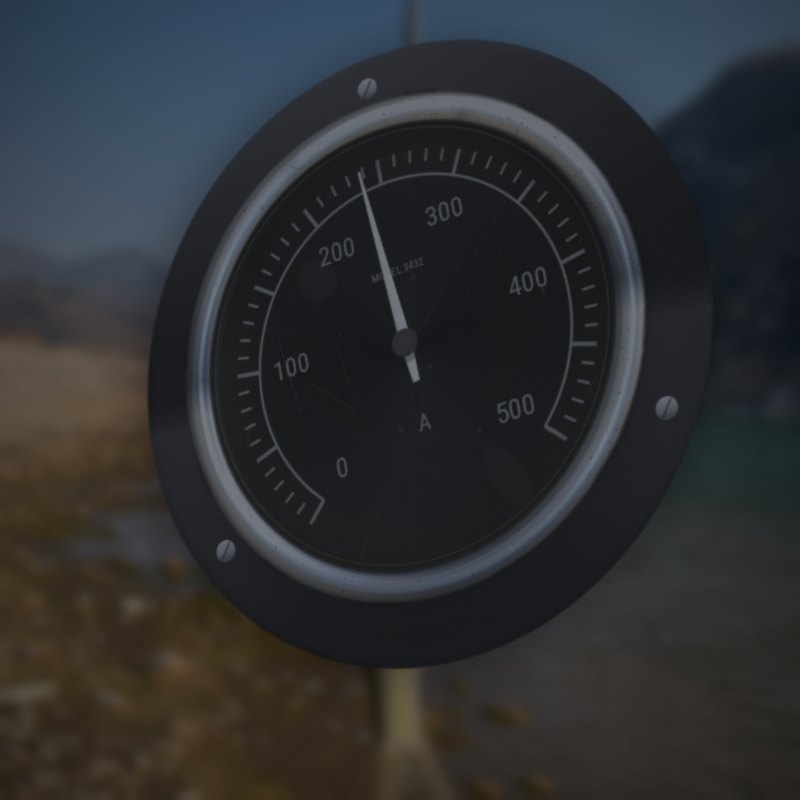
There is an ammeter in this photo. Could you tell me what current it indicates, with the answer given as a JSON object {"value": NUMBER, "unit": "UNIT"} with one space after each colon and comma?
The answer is {"value": 240, "unit": "A"}
